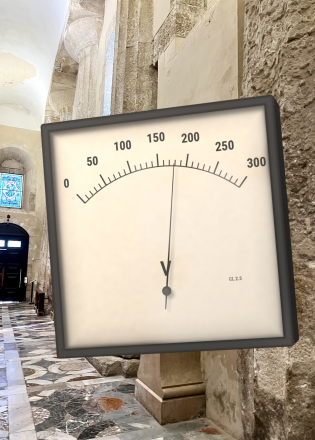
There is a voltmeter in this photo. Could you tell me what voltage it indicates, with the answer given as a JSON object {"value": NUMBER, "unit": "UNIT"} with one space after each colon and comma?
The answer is {"value": 180, "unit": "V"}
